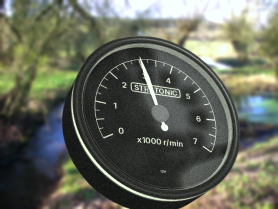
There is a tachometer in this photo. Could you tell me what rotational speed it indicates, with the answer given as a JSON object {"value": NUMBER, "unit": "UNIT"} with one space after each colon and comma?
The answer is {"value": 3000, "unit": "rpm"}
